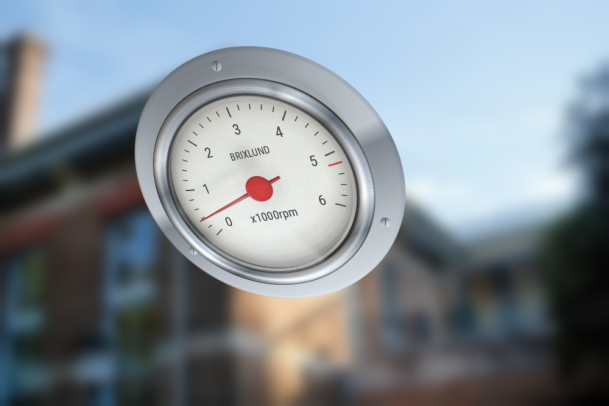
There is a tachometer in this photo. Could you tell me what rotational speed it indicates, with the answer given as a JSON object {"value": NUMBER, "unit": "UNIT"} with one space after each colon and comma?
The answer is {"value": 400, "unit": "rpm"}
